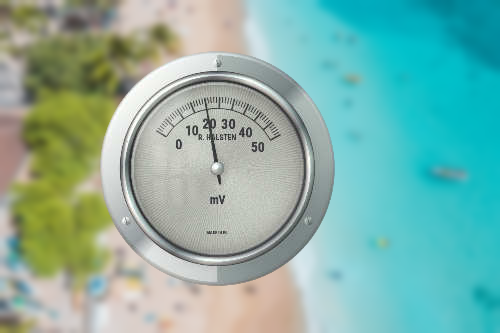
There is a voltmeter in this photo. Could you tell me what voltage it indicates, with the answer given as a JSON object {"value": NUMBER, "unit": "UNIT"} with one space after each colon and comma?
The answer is {"value": 20, "unit": "mV"}
